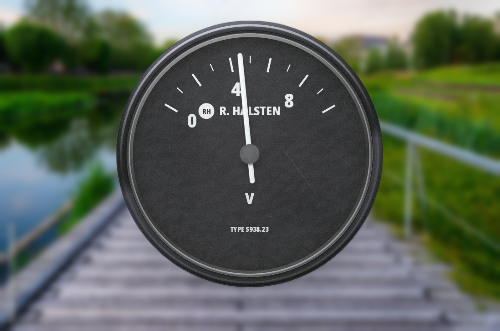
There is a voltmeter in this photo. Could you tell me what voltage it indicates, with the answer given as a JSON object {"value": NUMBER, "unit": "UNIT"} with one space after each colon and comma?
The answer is {"value": 4.5, "unit": "V"}
